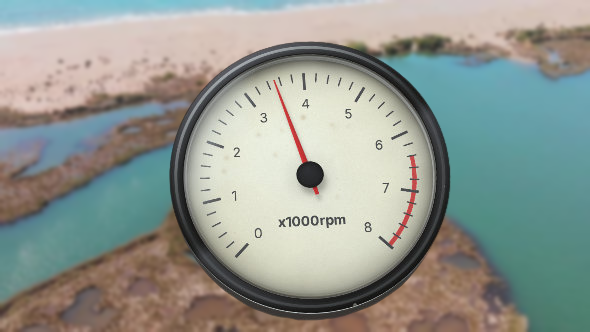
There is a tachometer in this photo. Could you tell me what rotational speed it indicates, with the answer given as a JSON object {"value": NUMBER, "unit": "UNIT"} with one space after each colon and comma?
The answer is {"value": 3500, "unit": "rpm"}
